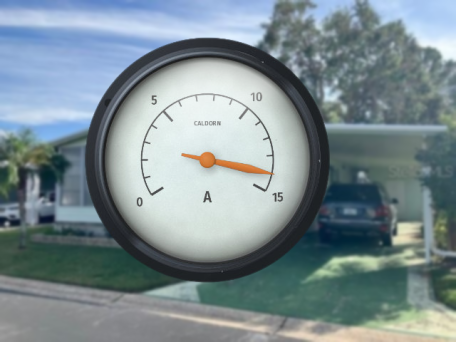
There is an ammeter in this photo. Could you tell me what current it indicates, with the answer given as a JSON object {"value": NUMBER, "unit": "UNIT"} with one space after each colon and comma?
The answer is {"value": 14, "unit": "A"}
